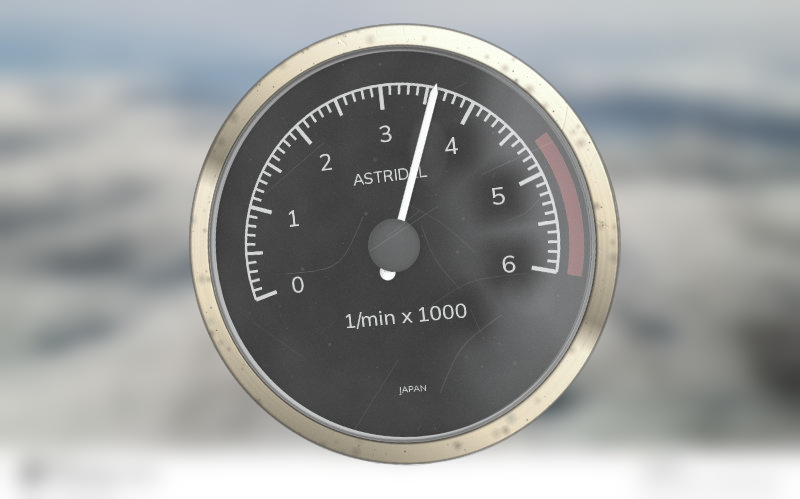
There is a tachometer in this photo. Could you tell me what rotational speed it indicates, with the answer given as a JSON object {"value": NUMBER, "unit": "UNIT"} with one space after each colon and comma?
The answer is {"value": 3600, "unit": "rpm"}
